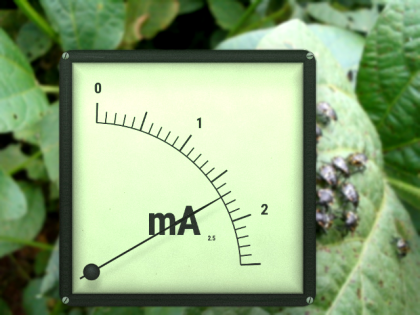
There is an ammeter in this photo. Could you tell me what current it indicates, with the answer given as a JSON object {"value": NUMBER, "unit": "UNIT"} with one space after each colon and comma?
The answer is {"value": 1.7, "unit": "mA"}
